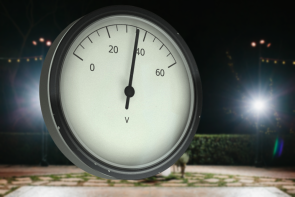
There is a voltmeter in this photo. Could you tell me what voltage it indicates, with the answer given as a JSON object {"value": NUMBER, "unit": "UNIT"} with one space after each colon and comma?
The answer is {"value": 35, "unit": "V"}
